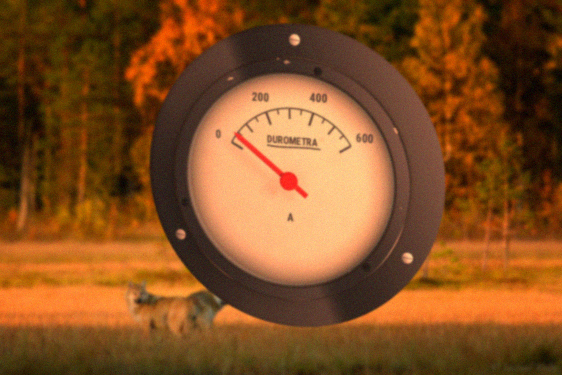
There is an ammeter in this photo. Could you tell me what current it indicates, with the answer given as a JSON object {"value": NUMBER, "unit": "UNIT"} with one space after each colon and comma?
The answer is {"value": 50, "unit": "A"}
